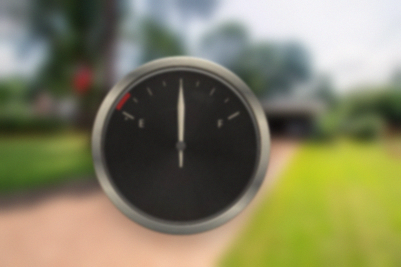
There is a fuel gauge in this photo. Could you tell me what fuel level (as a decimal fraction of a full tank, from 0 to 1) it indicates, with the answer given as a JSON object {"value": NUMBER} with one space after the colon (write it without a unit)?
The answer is {"value": 0.5}
